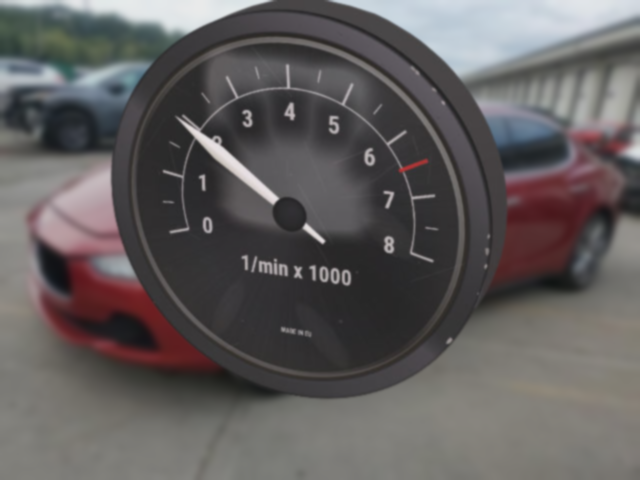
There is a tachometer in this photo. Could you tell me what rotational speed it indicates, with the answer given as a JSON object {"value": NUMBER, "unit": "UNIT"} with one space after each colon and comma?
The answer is {"value": 2000, "unit": "rpm"}
